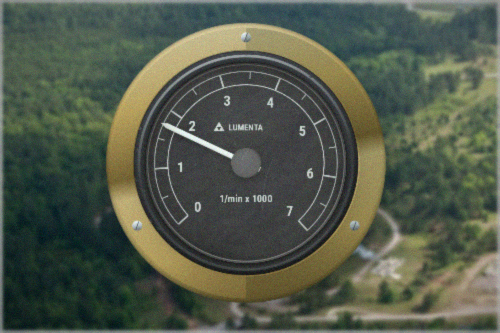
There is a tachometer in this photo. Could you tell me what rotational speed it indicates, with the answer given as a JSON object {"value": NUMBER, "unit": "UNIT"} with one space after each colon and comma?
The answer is {"value": 1750, "unit": "rpm"}
